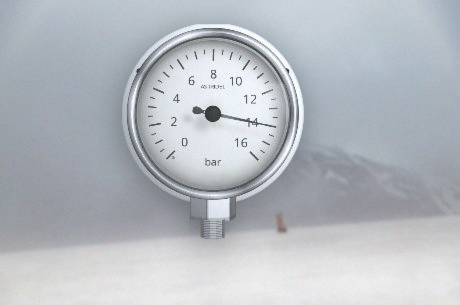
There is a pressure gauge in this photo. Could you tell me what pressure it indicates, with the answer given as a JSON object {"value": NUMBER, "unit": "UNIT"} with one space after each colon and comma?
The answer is {"value": 14, "unit": "bar"}
